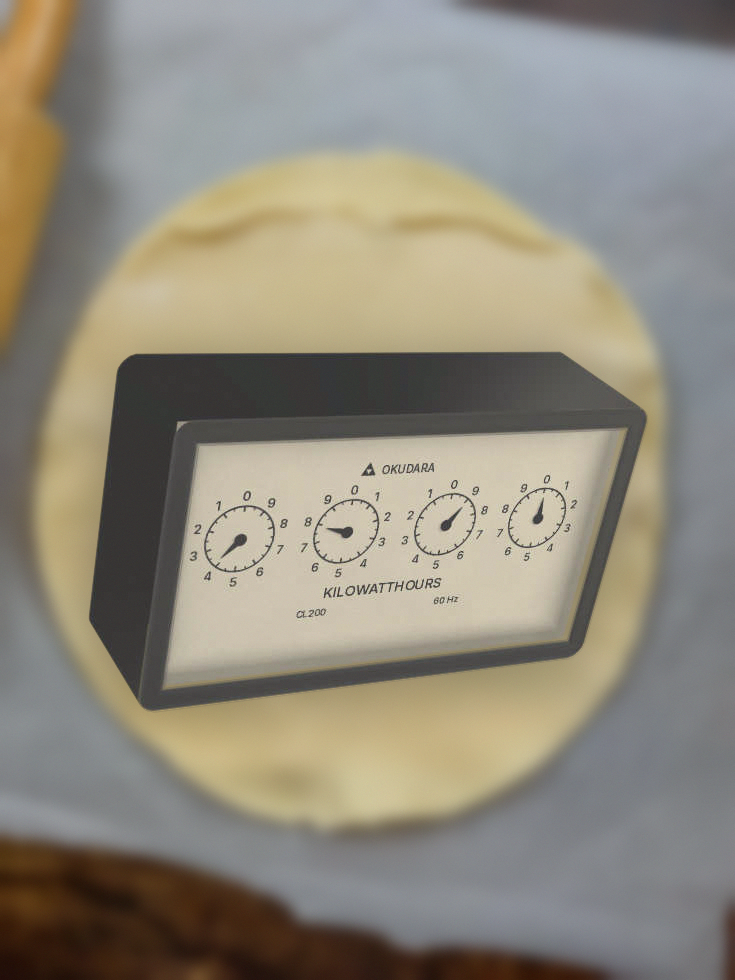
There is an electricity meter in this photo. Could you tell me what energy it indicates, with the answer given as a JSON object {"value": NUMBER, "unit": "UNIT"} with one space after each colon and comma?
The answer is {"value": 3790, "unit": "kWh"}
